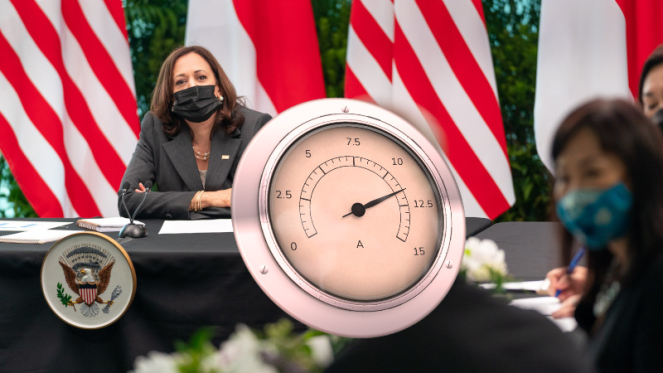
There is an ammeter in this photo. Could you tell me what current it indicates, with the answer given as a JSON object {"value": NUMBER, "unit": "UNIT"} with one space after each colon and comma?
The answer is {"value": 11.5, "unit": "A"}
